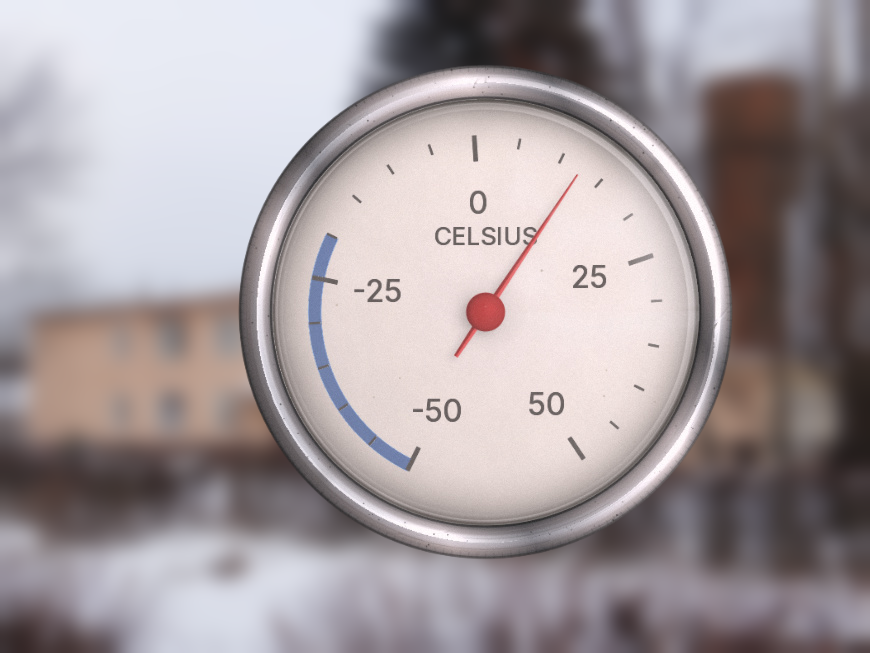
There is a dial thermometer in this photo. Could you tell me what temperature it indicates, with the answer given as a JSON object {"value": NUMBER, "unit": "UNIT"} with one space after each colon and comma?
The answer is {"value": 12.5, "unit": "°C"}
